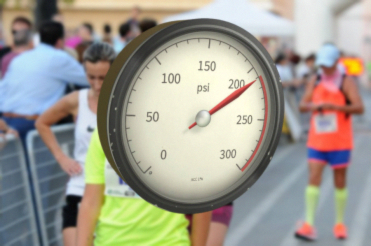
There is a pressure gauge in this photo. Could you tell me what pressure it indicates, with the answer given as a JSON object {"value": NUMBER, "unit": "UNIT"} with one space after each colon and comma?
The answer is {"value": 210, "unit": "psi"}
